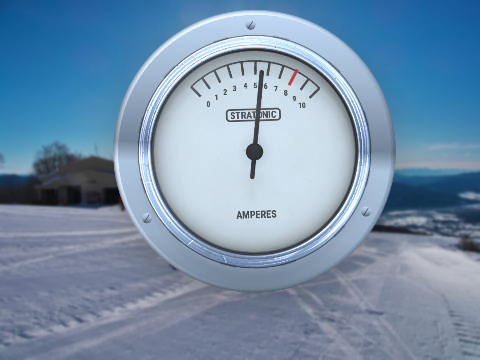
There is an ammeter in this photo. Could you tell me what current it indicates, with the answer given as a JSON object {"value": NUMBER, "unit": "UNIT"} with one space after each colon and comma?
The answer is {"value": 5.5, "unit": "A"}
